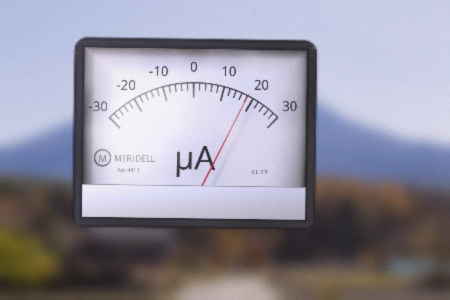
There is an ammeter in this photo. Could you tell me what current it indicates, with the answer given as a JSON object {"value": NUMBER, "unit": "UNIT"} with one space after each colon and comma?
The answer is {"value": 18, "unit": "µA"}
